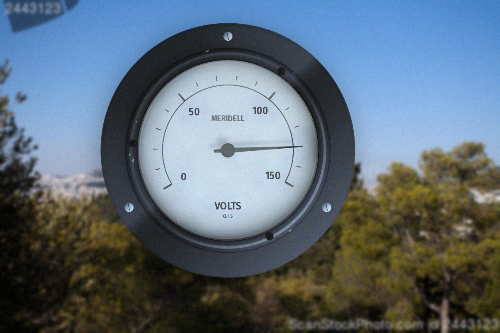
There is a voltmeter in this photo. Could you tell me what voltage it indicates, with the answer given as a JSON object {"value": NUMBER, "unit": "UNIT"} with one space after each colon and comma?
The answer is {"value": 130, "unit": "V"}
